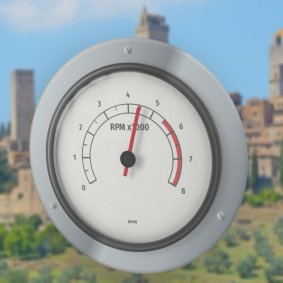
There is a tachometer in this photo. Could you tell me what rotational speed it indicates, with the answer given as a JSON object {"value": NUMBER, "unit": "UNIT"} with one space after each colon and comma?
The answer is {"value": 4500, "unit": "rpm"}
